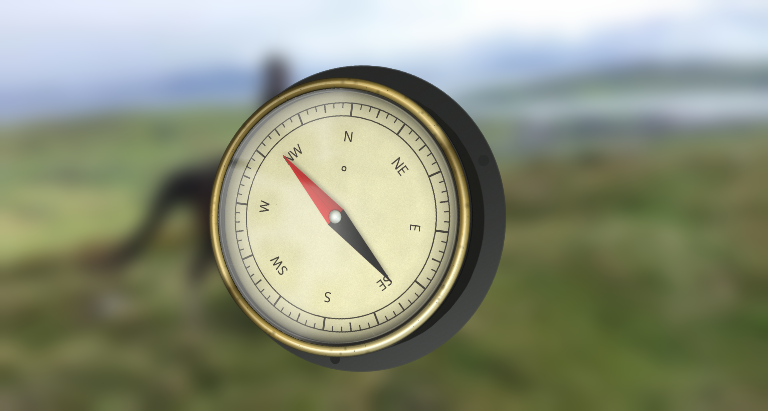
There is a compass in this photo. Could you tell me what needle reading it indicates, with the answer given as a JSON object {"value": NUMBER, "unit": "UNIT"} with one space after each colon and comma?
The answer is {"value": 310, "unit": "°"}
